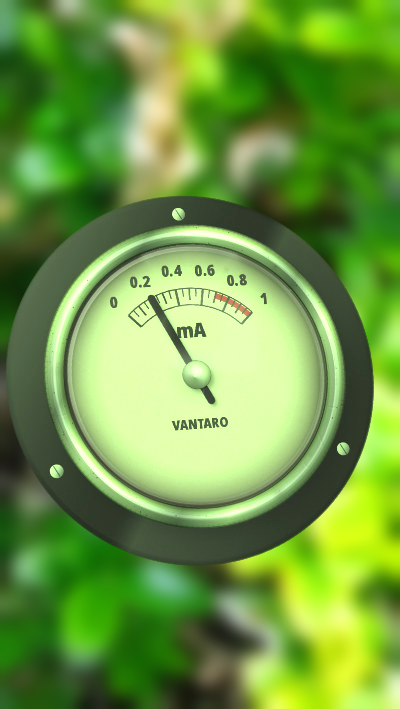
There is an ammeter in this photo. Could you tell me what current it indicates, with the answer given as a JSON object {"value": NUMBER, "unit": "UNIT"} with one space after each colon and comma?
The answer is {"value": 0.2, "unit": "mA"}
